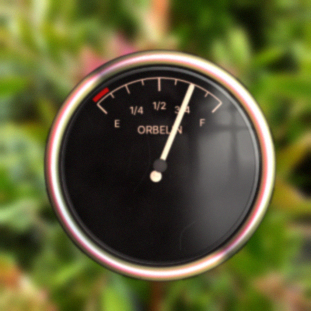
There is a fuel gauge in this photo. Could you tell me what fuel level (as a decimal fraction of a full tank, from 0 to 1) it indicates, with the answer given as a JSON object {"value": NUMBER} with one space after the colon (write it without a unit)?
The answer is {"value": 0.75}
